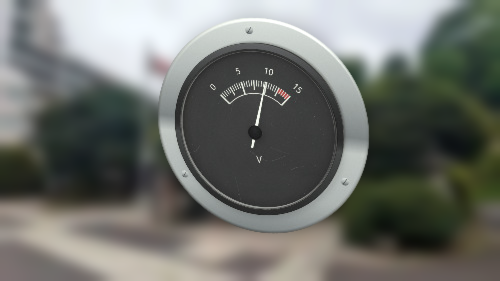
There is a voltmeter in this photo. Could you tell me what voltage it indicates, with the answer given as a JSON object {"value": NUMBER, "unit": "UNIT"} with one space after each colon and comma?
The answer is {"value": 10, "unit": "V"}
